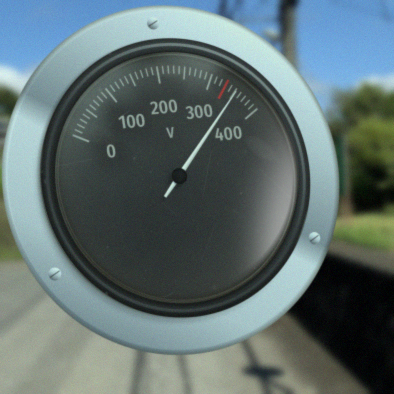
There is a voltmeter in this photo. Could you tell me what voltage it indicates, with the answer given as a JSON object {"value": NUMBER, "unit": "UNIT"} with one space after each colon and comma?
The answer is {"value": 350, "unit": "V"}
